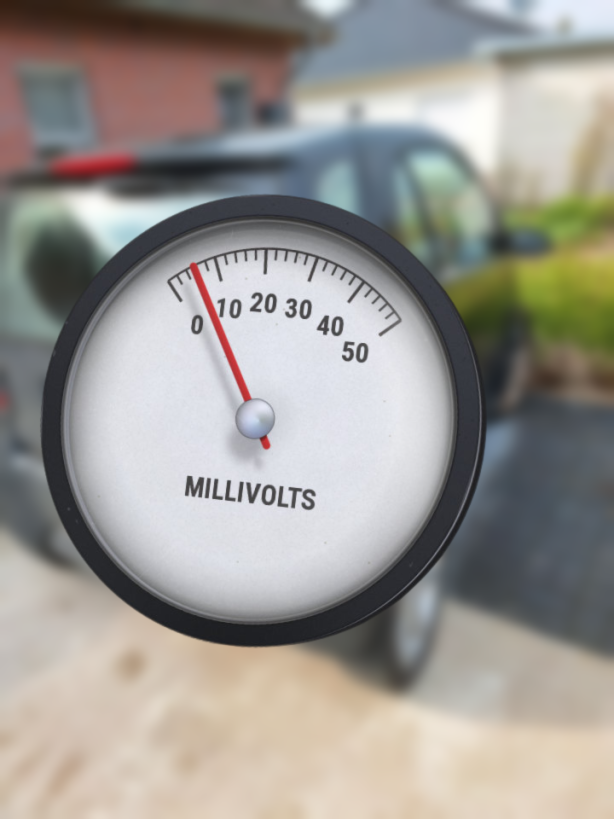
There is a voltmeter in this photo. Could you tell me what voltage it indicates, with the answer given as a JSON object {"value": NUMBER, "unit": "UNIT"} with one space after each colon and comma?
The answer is {"value": 6, "unit": "mV"}
